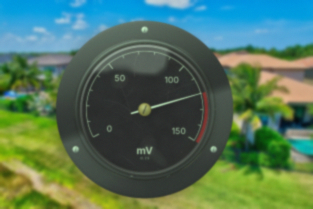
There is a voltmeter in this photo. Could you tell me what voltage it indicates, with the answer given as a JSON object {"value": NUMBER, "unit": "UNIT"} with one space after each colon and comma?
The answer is {"value": 120, "unit": "mV"}
